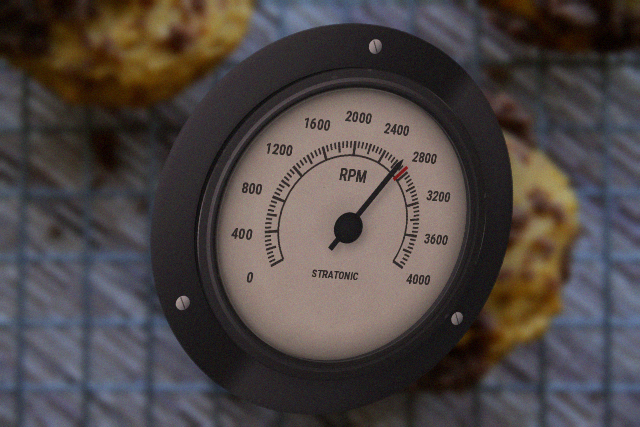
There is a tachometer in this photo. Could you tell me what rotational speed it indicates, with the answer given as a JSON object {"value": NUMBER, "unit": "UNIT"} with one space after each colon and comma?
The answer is {"value": 2600, "unit": "rpm"}
